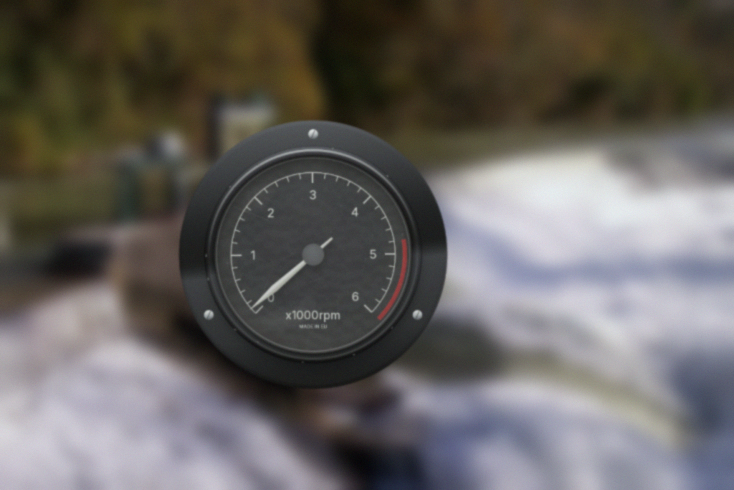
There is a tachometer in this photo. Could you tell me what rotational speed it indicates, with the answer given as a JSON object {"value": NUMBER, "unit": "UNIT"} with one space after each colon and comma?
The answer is {"value": 100, "unit": "rpm"}
